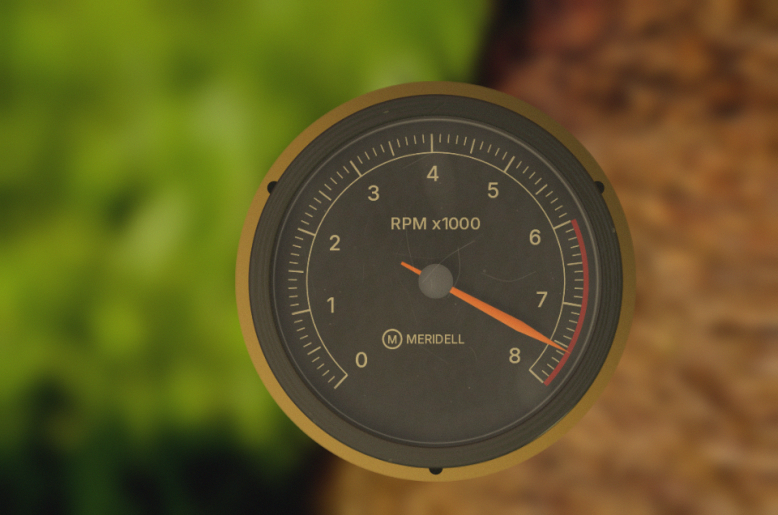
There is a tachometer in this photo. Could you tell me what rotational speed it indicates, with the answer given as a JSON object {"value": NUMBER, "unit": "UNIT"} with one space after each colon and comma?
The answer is {"value": 7550, "unit": "rpm"}
